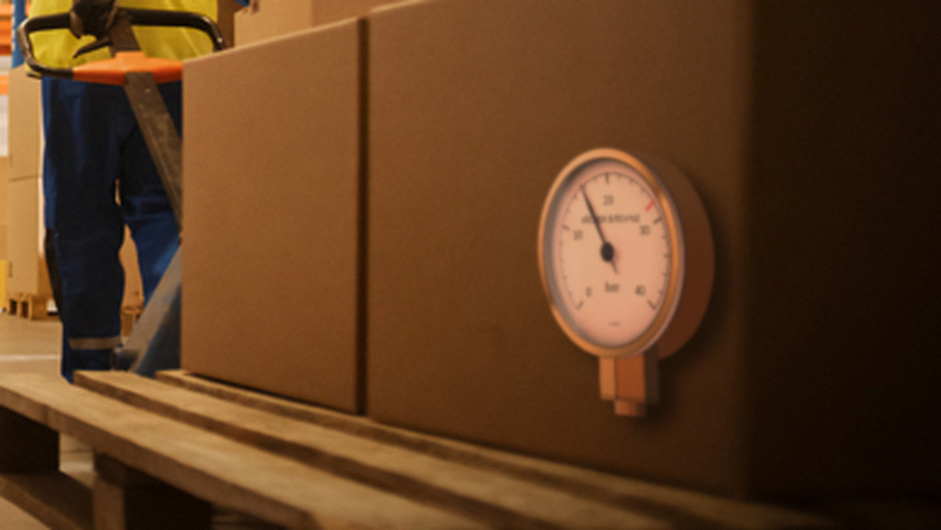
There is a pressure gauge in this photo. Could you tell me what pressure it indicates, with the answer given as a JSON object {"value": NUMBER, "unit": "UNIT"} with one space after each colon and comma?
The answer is {"value": 16, "unit": "bar"}
